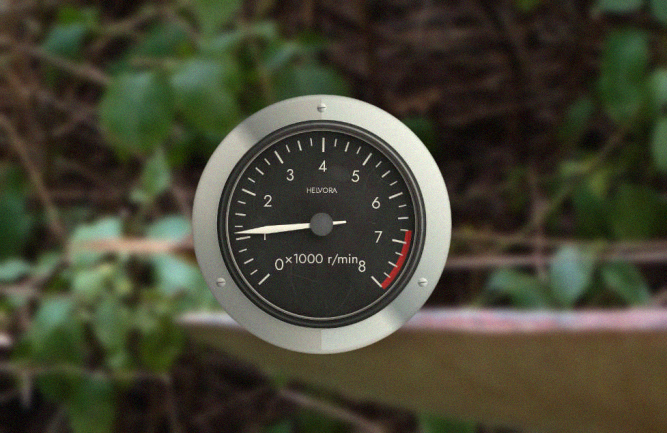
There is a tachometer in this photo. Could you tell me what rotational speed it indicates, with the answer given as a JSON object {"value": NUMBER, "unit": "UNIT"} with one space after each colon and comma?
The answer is {"value": 1125, "unit": "rpm"}
